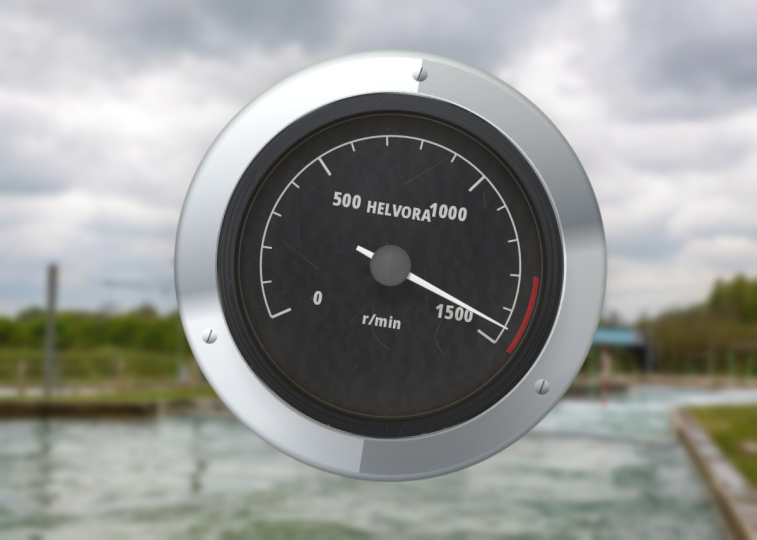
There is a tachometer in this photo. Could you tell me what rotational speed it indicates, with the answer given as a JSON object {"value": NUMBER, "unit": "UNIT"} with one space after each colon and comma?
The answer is {"value": 1450, "unit": "rpm"}
